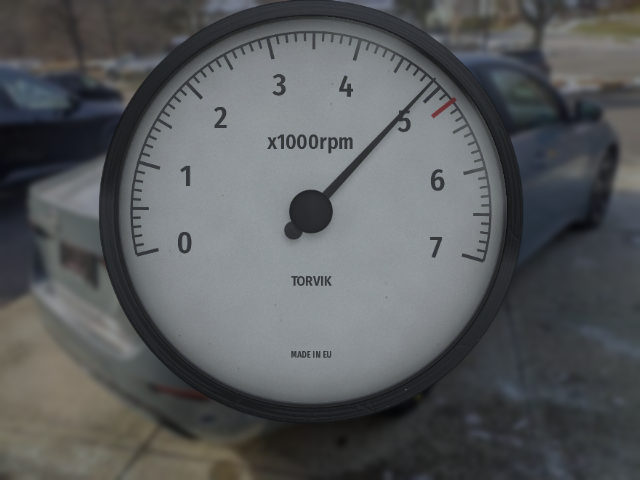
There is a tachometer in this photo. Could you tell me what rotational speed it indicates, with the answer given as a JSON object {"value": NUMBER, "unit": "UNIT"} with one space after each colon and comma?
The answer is {"value": 4900, "unit": "rpm"}
